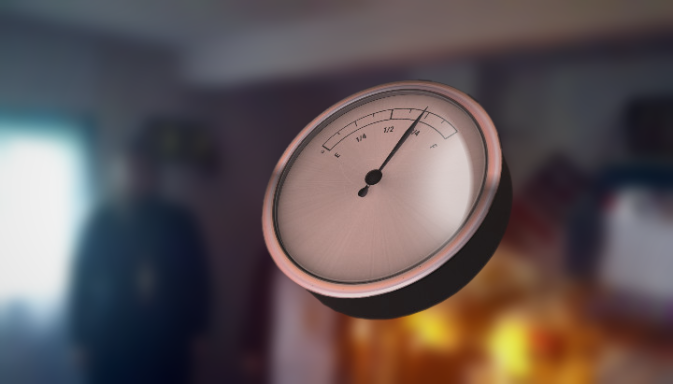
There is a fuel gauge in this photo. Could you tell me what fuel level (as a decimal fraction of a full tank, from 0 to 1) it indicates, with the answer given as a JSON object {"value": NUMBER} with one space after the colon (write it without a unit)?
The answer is {"value": 0.75}
